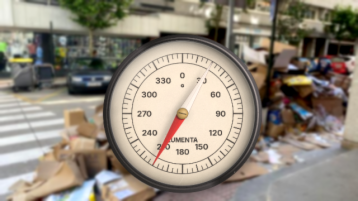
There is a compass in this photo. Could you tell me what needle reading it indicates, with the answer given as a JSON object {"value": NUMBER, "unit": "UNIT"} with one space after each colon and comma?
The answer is {"value": 210, "unit": "°"}
